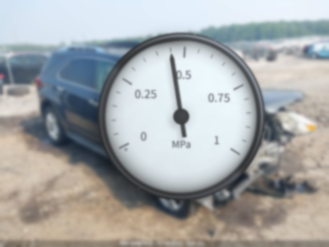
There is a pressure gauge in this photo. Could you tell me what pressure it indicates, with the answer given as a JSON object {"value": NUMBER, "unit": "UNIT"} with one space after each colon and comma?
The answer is {"value": 0.45, "unit": "MPa"}
